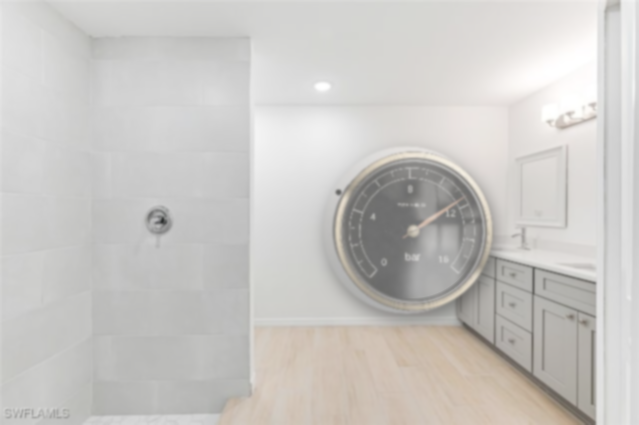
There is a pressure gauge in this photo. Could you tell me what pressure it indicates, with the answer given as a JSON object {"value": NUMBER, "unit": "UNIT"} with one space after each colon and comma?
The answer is {"value": 11.5, "unit": "bar"}
